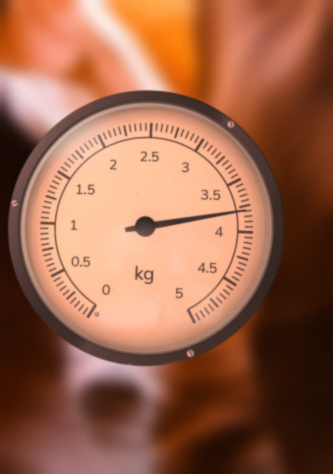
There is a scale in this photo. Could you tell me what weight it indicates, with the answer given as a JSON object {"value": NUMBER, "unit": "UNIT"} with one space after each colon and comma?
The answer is {"value": 3.8, "unit": "kg"}
